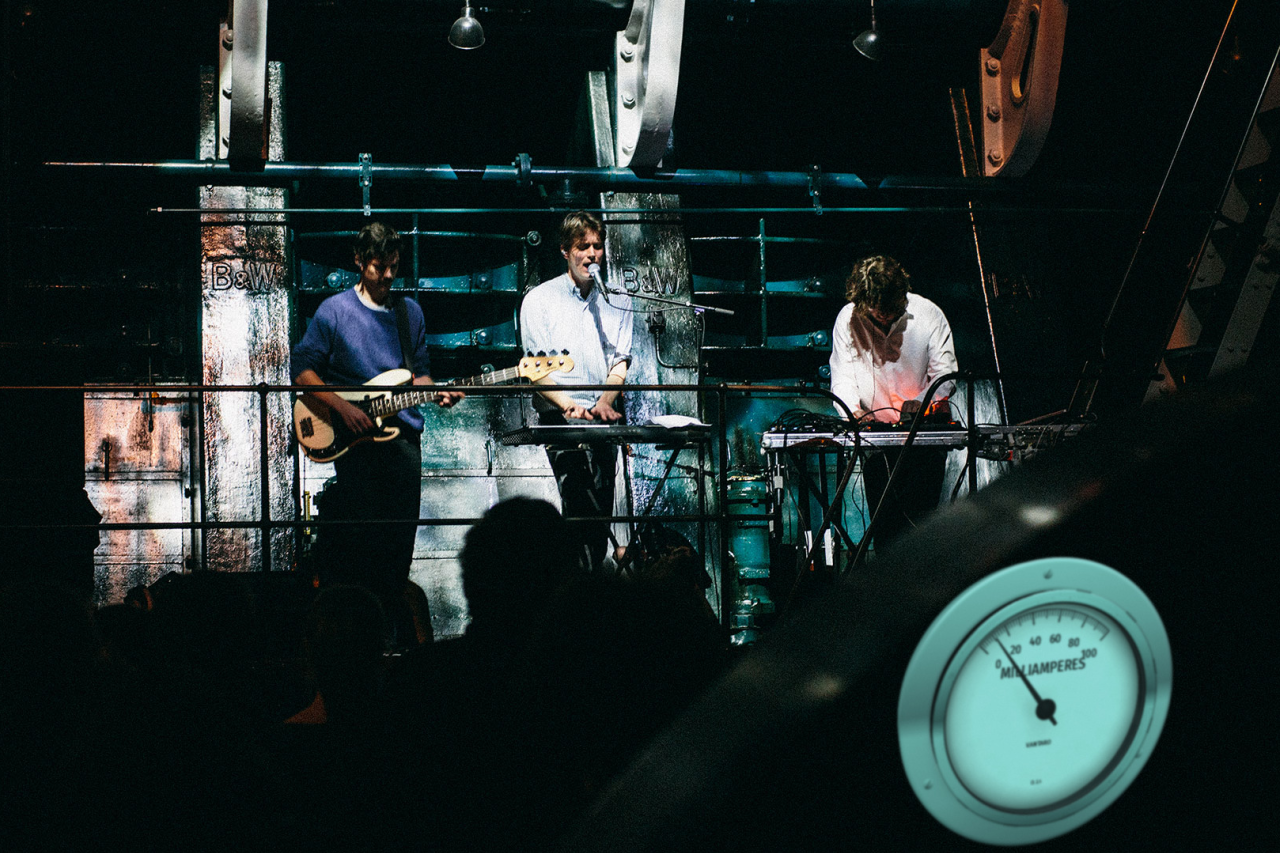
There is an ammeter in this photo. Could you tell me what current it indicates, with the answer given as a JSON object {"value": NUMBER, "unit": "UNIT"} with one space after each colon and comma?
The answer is {"value": 10, "unit": "mA"}
